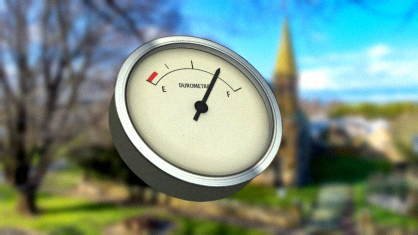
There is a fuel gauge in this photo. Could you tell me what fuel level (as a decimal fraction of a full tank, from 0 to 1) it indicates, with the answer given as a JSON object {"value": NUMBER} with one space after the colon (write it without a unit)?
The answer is {"value": 0.75}
